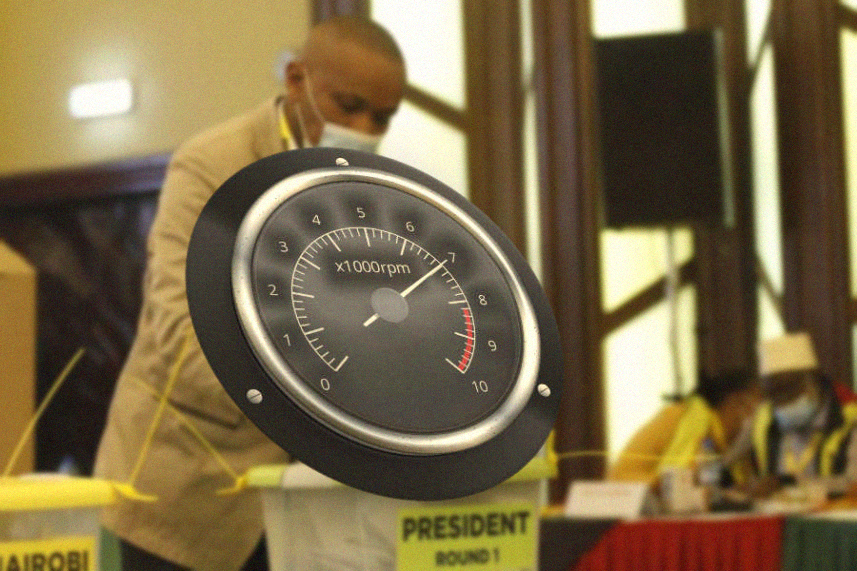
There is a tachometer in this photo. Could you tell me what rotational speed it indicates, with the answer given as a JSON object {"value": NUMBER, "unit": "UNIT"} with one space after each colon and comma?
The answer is {"value": 7000, "unit": "rpm"}
